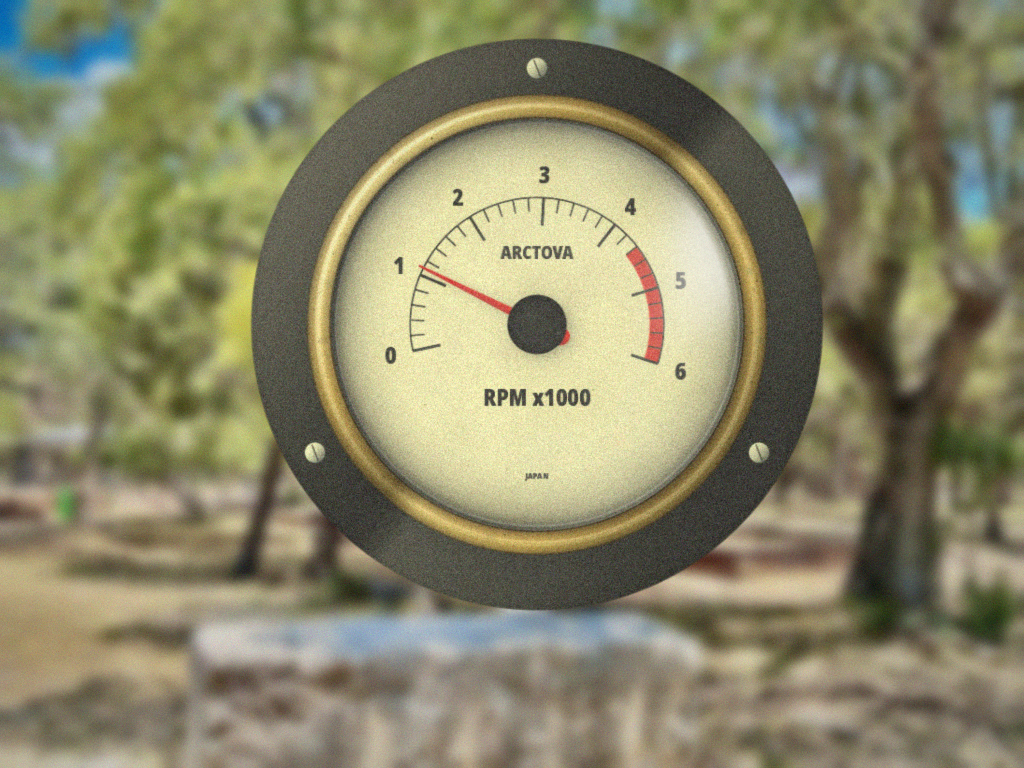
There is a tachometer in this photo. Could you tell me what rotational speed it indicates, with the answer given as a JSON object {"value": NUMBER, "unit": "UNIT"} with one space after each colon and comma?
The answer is {"value": 1100, "unit": "rpm"}
